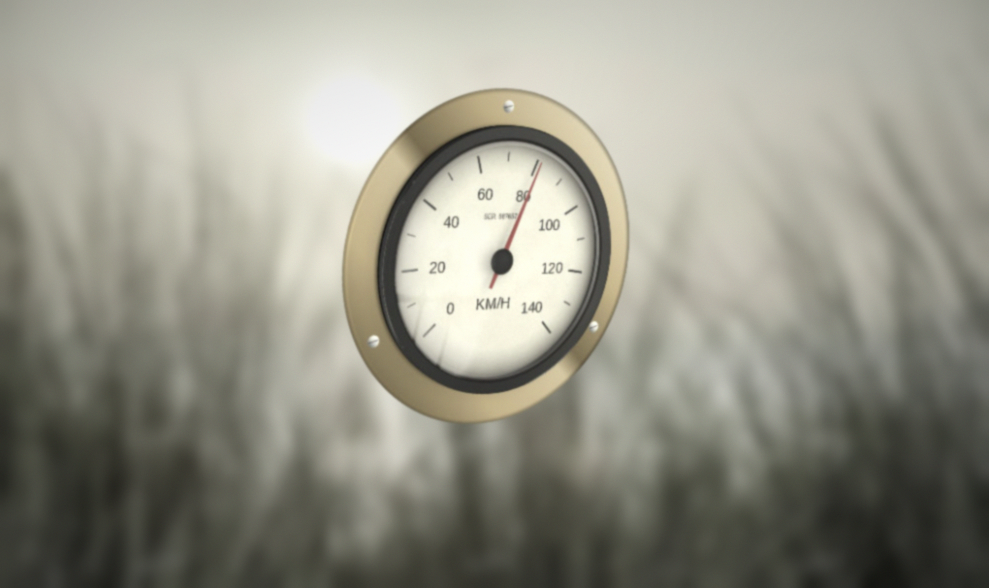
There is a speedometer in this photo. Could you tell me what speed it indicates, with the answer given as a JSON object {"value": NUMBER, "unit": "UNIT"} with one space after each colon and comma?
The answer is {"value": 80, "unit": "km/h"}
